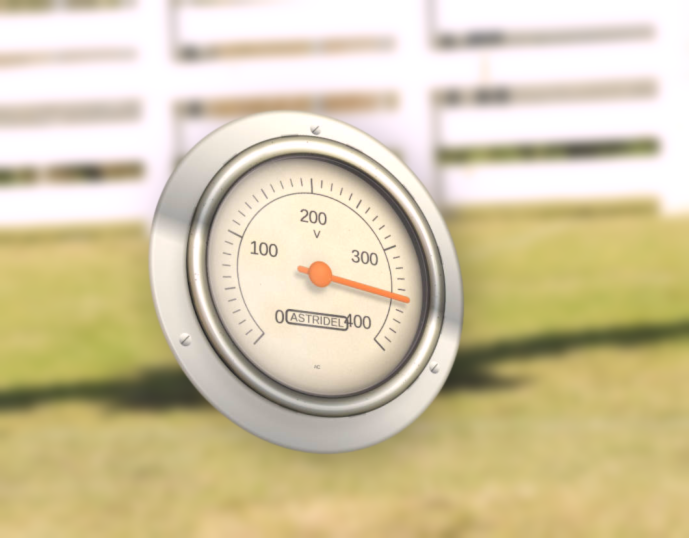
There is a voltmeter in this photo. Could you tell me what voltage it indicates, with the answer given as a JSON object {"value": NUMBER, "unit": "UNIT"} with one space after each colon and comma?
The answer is {"value": 350, "unit": "V"}
